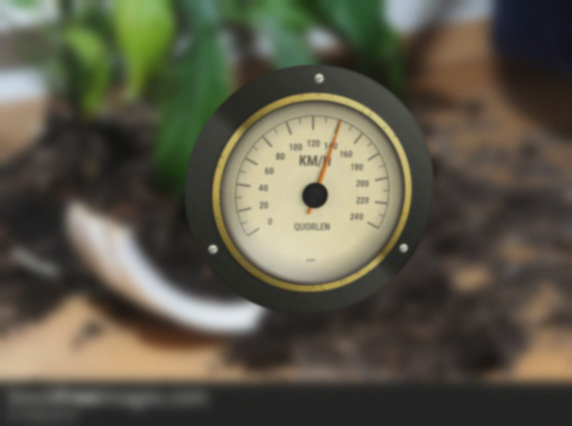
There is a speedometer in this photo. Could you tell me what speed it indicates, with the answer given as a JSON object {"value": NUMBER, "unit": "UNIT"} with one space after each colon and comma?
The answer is {"value": 140, "unit": "km/h"}
